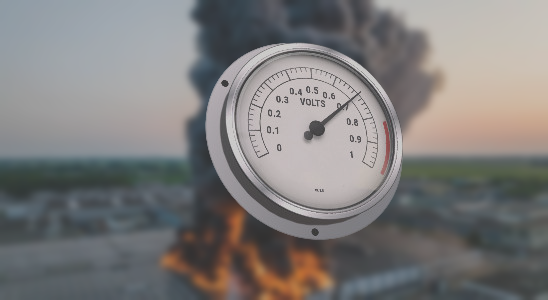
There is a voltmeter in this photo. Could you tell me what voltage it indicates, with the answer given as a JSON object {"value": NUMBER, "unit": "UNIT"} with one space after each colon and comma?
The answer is {"value": 0.7, "unit": "V"}
